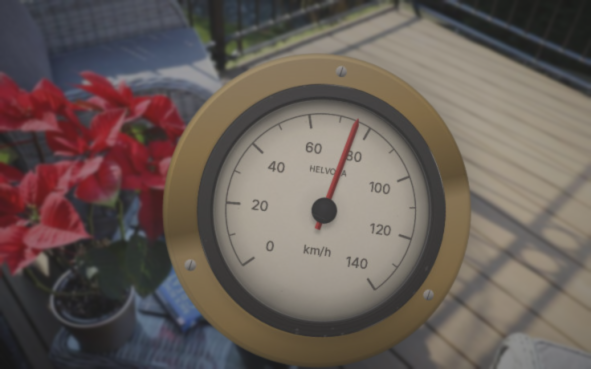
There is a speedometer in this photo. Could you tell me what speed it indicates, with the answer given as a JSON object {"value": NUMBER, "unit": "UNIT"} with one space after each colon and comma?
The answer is {"value": 75, "unit": "km/h"}
